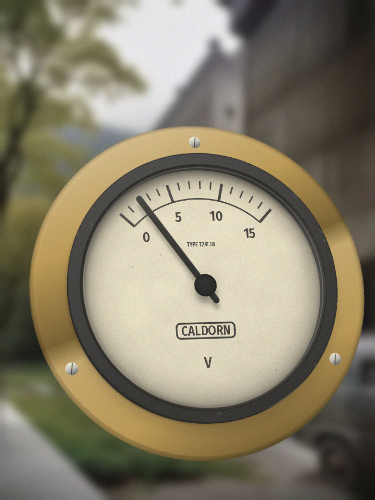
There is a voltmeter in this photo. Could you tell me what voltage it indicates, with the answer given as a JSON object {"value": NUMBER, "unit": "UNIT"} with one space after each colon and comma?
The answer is {"value": 2, "unit": "V"}
